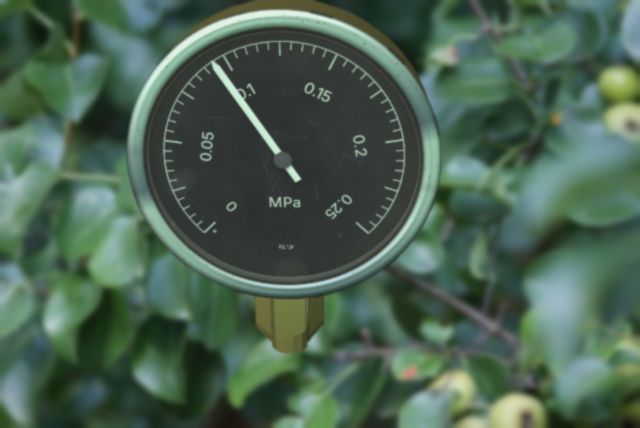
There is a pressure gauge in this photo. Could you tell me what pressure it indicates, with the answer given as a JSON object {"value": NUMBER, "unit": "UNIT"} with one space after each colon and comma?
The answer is {"value": 0.095, "unit": "MPa"}
